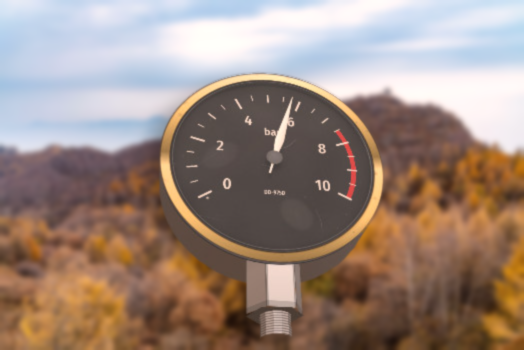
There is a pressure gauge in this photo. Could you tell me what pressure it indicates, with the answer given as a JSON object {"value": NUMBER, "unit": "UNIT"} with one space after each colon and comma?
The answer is {"value": 5.75, "unit": "bar"}
